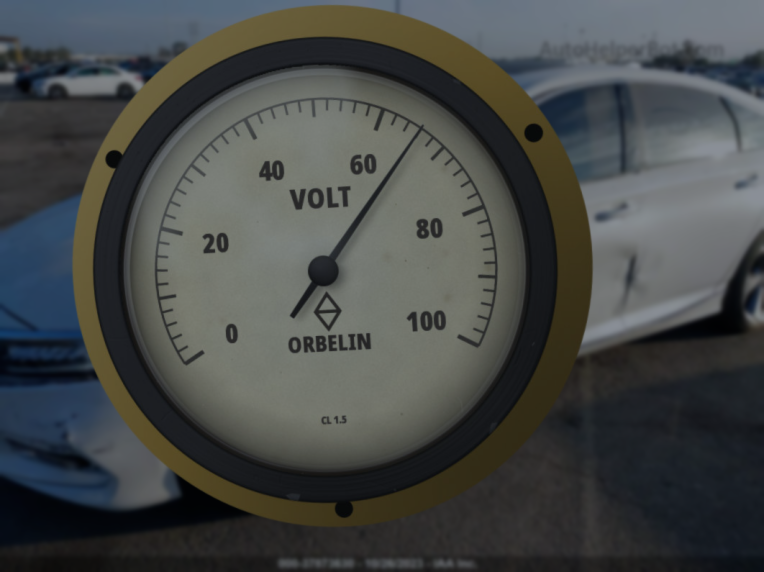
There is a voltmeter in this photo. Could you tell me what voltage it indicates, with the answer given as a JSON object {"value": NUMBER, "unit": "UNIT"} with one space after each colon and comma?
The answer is {"value": 66, "unit": "V"}
